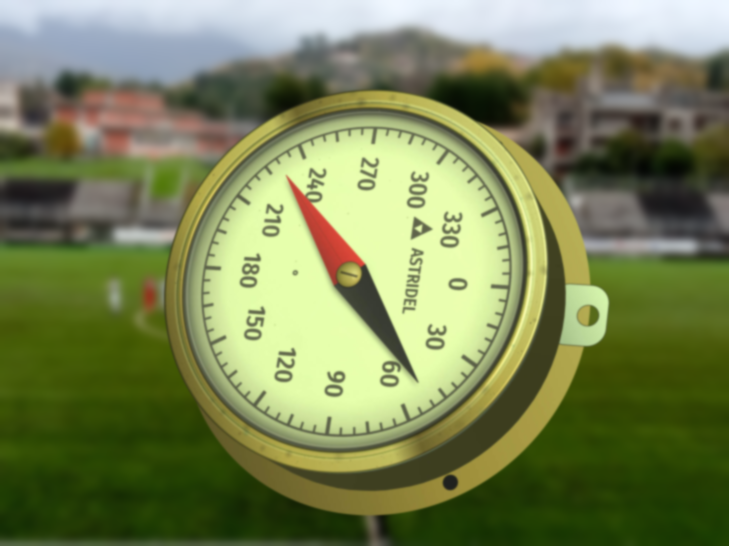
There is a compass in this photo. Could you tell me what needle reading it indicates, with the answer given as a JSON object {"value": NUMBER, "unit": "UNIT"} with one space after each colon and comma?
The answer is {"value": 230, "unit": "°"}
